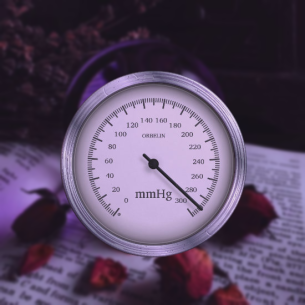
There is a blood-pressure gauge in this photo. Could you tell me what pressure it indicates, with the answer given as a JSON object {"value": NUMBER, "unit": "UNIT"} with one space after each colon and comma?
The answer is {"value": 290, "unit": "mmHg"}
